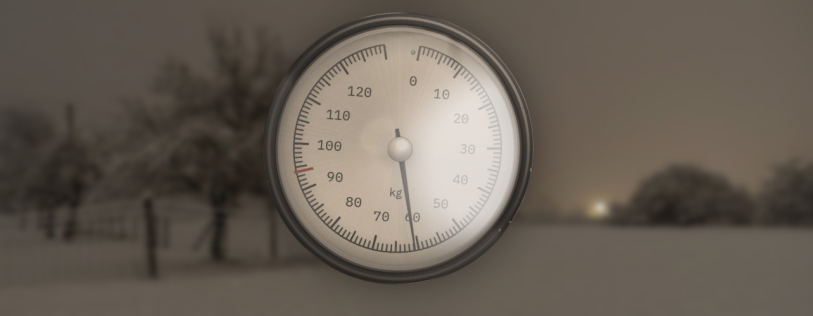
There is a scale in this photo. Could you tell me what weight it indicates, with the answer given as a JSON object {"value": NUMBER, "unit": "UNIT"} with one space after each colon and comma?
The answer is {"value": 61, "unit": "kg"}
